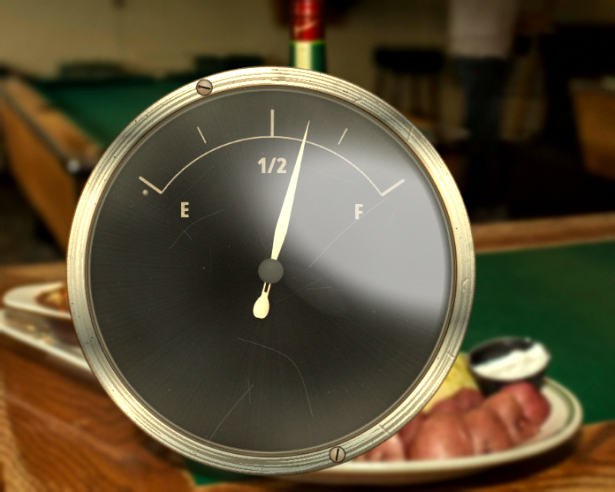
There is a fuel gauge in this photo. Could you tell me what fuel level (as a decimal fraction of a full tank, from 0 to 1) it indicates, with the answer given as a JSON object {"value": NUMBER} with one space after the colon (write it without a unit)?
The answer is {"value": 0.625}
